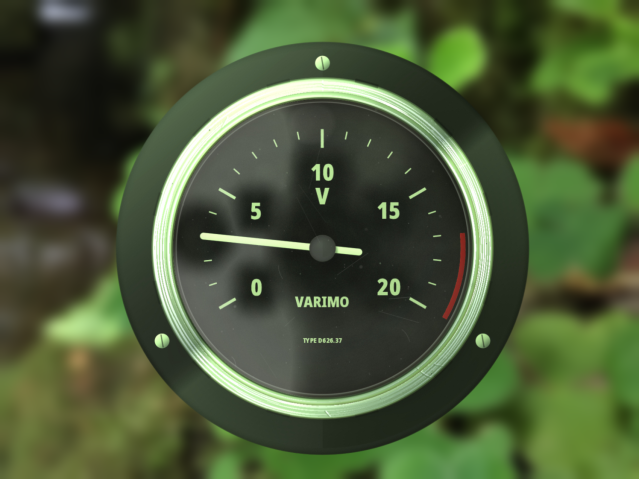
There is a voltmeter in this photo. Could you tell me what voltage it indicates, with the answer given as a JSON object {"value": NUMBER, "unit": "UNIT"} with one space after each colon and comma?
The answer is {"value": 3, "unit": "V"}
